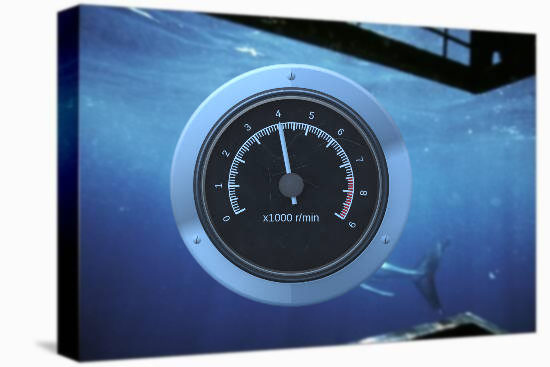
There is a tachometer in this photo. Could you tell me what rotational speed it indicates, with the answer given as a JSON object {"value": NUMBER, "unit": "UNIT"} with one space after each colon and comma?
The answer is {"value": 4000, "unit": "rpm"}
